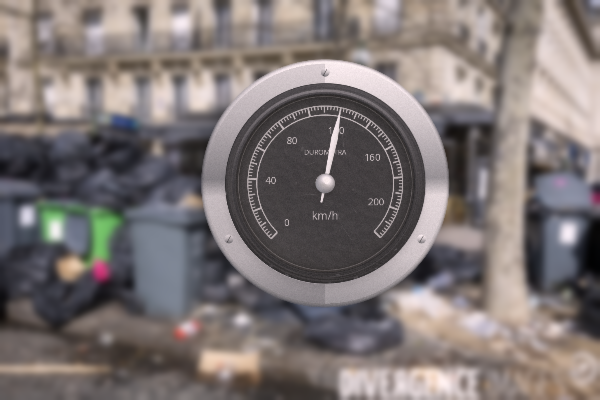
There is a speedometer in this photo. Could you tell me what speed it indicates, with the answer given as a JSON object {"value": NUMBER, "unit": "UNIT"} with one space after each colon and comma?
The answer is {"value": 120, "unit": "km/h"}
